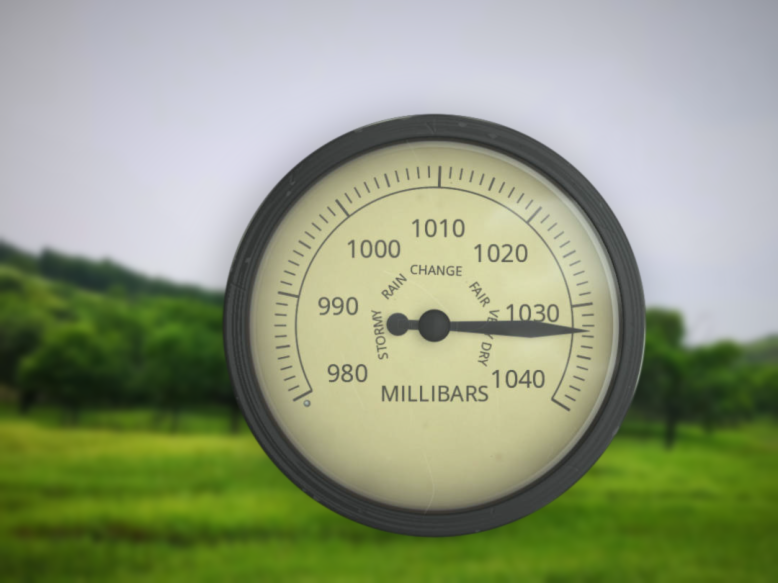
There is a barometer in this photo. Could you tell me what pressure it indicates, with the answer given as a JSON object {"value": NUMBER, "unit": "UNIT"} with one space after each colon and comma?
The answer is {"value": 1032.5, "unit": "mbar"}
